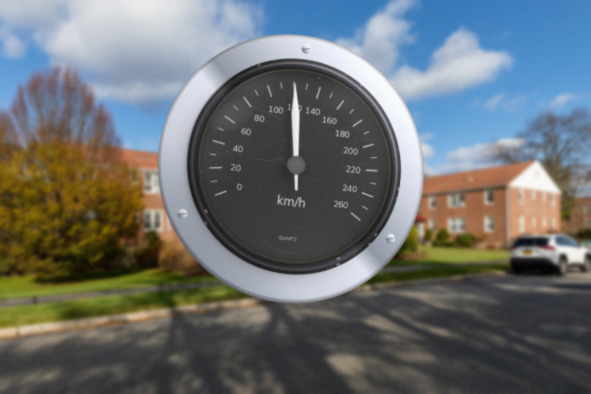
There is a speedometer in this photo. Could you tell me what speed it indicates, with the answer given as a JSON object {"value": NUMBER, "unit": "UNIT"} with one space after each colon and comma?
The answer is {"value": 120, "unit": "km/h"}
